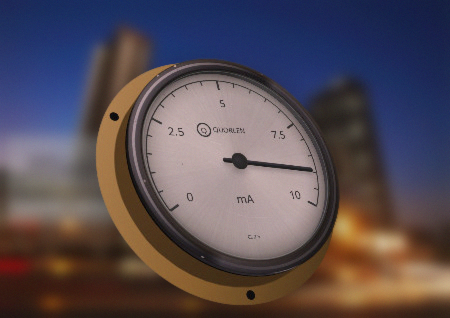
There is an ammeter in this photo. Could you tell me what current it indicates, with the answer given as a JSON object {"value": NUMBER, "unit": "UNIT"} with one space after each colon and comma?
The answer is {"value": 9, "unit": "mA"}
